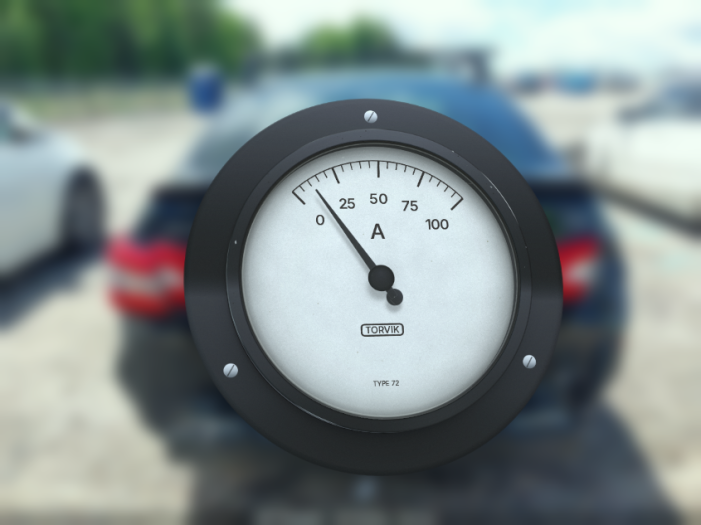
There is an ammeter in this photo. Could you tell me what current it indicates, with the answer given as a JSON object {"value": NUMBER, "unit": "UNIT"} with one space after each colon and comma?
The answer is {"value": 10, "unit": "A"}
